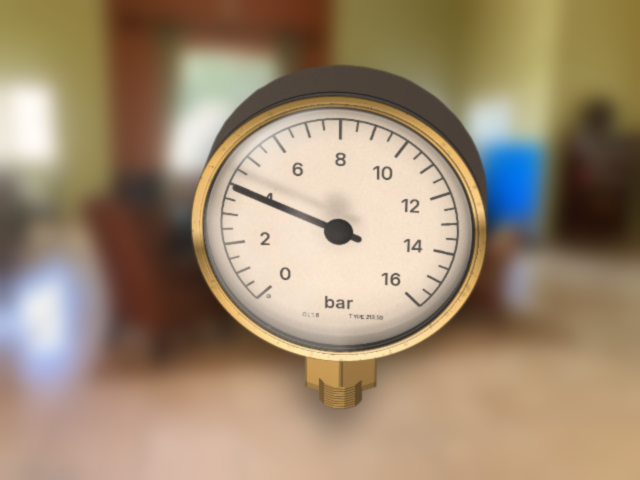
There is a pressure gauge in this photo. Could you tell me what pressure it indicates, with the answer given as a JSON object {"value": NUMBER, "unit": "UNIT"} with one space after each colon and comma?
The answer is {"value": 4, "unit": "bar"}
